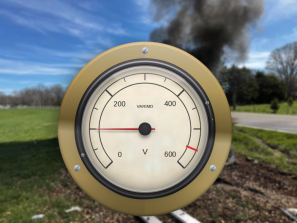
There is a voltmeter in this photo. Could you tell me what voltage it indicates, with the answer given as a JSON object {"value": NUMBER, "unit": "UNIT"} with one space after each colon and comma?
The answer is {"value": 100, "unit": "V"}
